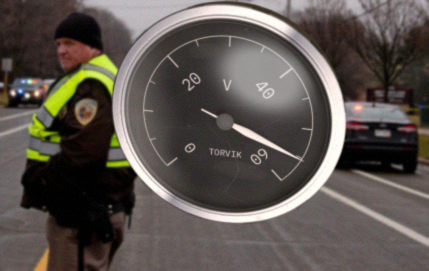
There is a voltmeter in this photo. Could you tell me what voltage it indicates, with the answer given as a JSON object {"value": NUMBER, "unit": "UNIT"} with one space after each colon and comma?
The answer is {"value": 55, "unit": "V"}
